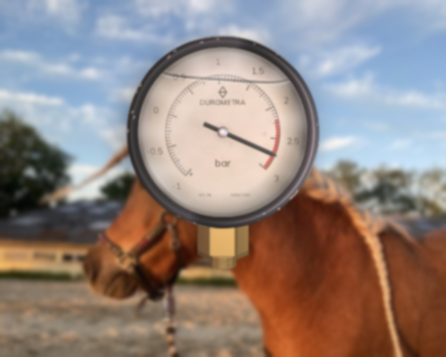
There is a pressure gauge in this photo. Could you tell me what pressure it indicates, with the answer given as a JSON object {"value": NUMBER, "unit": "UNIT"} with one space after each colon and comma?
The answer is {"value": 2.75, "unit": "bar"}
